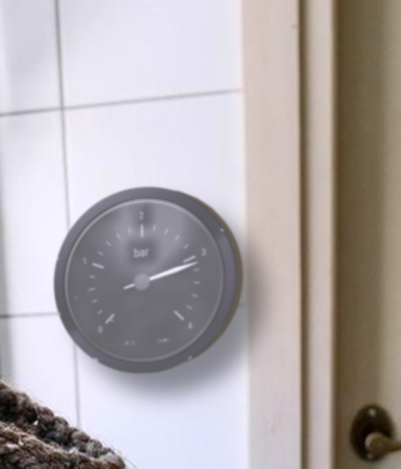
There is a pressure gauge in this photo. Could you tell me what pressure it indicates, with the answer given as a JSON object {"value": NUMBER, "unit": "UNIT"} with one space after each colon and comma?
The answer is {"value": 3.1, "unit": "bar"}
